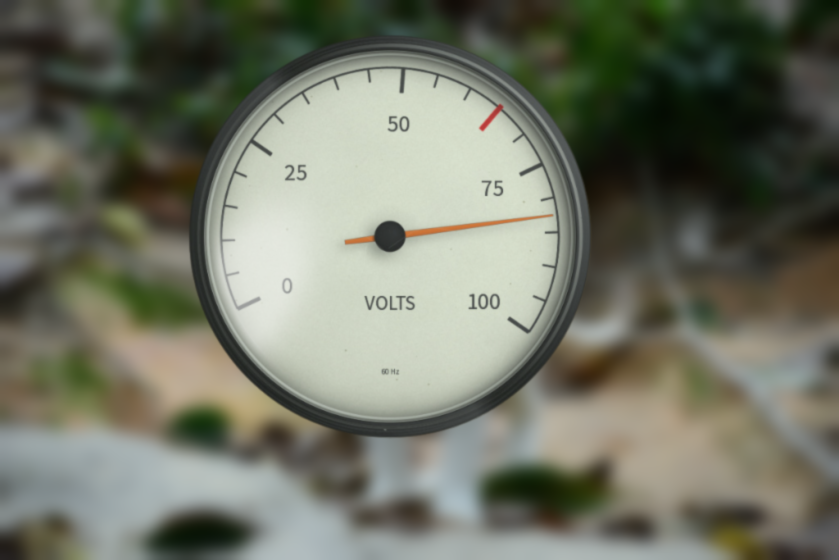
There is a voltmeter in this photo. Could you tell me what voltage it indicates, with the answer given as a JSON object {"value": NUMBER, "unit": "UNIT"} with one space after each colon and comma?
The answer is {"value": 82.5, "unit": "V"}
